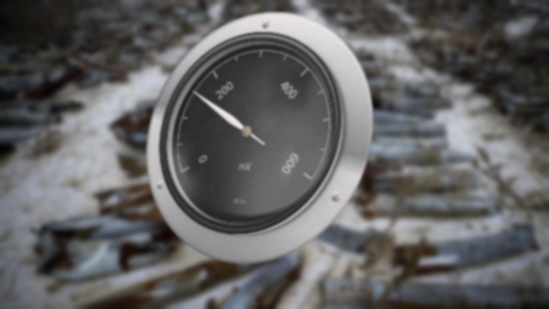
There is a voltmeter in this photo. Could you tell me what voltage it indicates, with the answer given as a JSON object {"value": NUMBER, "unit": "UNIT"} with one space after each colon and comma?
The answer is {"value": 150, "unit": "mV"}
